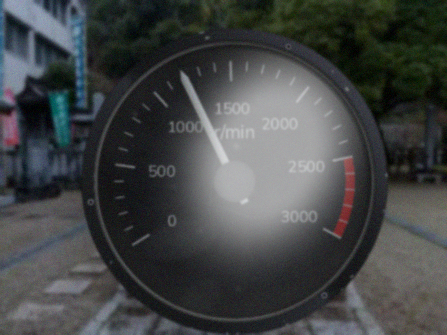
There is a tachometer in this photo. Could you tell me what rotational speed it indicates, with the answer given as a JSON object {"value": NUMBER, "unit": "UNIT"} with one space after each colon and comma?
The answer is {"value": 1200, "unit": "rpm"}
